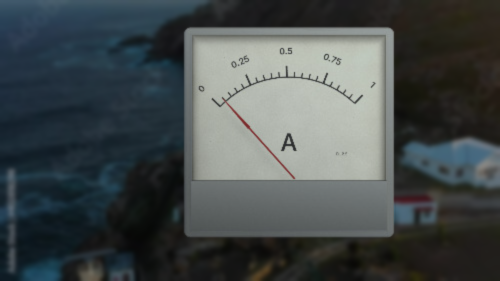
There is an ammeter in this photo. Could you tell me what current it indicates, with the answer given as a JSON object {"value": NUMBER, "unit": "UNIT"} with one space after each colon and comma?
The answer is {"value": 0.05, "unit": "A"}
